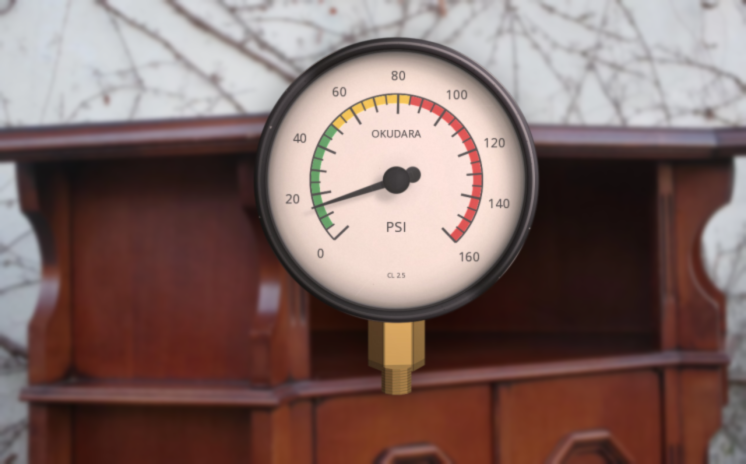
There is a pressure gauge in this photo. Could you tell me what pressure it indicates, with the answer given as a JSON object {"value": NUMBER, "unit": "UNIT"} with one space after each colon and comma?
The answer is {"value": 15, "unit": "psi"}
